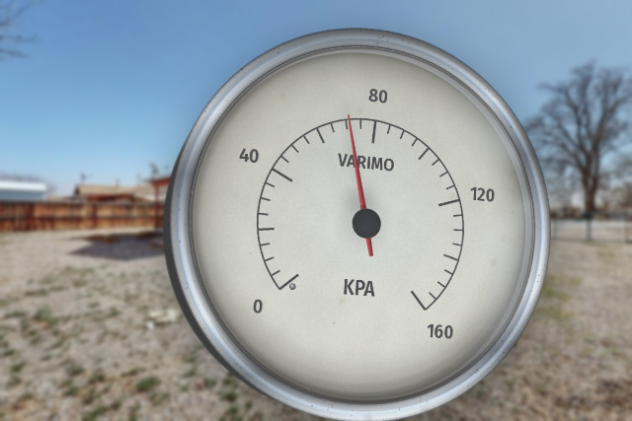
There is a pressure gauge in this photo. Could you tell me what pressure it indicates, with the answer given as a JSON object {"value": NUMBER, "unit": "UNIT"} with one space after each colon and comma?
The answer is {"value": 70, "unit": "kPa"}
